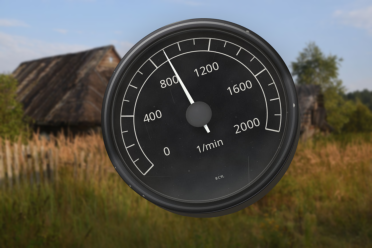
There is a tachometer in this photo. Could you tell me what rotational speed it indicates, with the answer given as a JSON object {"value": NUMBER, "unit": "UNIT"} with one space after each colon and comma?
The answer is {"value": 900, "unit": "rpm"}
